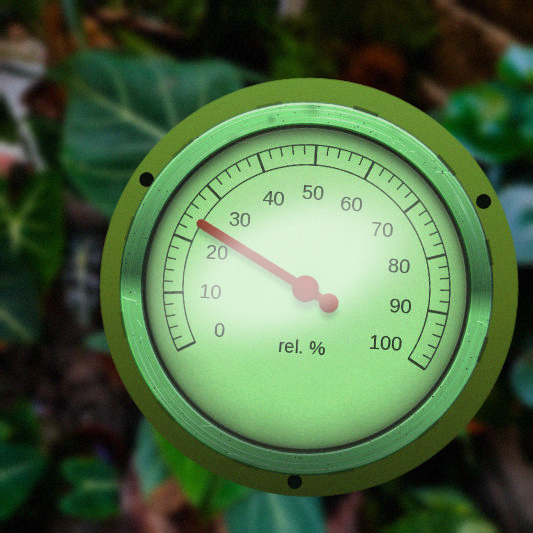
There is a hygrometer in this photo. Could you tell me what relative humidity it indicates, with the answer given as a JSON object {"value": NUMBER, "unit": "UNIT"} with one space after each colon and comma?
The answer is {"value": 24, "unit": "%"}
